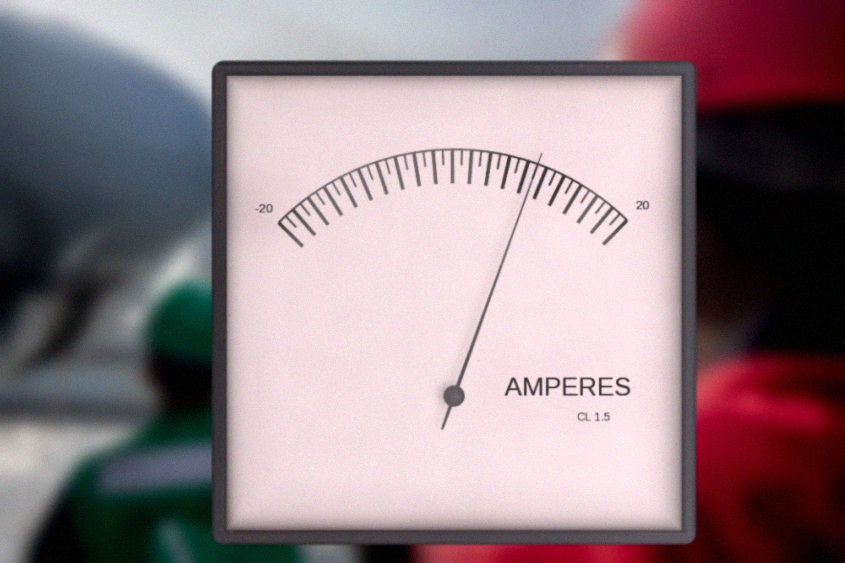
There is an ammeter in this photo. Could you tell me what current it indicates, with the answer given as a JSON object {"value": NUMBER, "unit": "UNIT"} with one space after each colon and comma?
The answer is {"value": 9, "unit": "A"}
